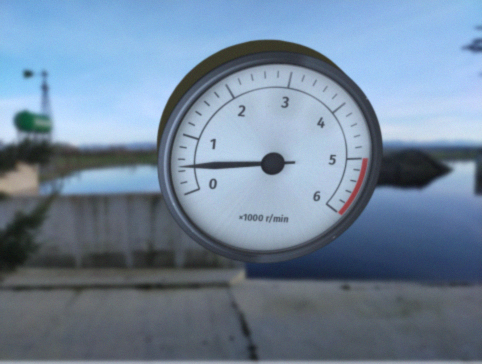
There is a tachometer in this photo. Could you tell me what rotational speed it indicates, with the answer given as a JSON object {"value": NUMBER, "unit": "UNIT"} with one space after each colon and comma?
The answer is {"value": 500, "unit": "rpm"}
